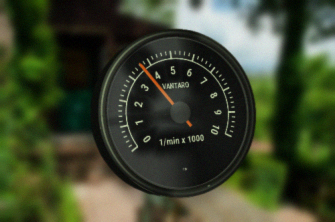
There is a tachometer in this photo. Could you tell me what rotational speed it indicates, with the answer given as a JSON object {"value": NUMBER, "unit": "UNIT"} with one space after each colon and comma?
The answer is {"value": 3600, "unit": "rpm"}
